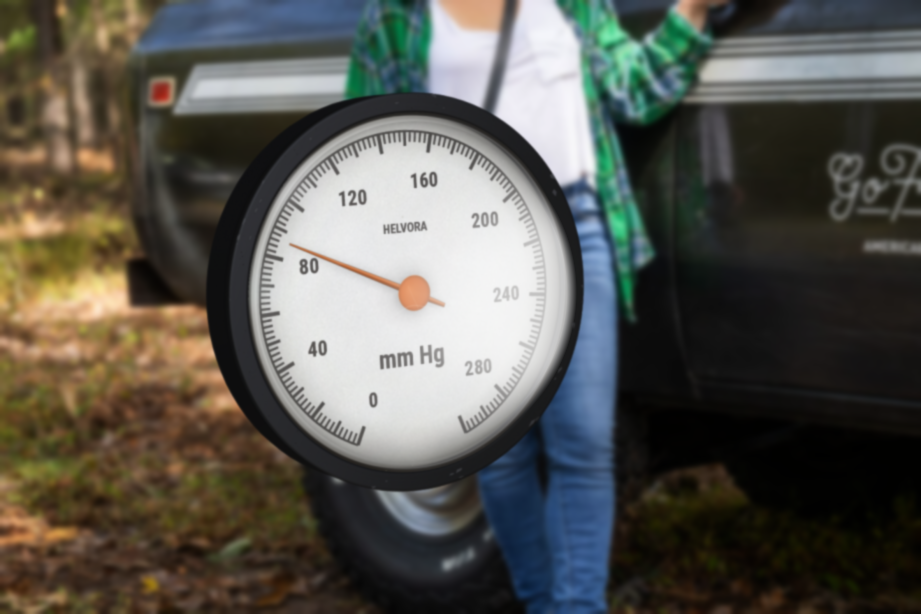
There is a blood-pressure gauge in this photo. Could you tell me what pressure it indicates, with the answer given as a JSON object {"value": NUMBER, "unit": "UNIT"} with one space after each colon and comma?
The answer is {"value": 86, "unit": "mmHg"}
